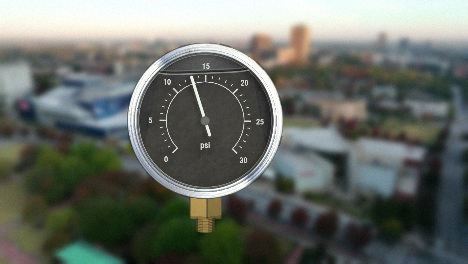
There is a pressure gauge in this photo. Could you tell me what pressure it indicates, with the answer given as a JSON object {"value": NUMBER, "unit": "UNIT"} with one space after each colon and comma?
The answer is {"value": 13, "unit": "psi"}
